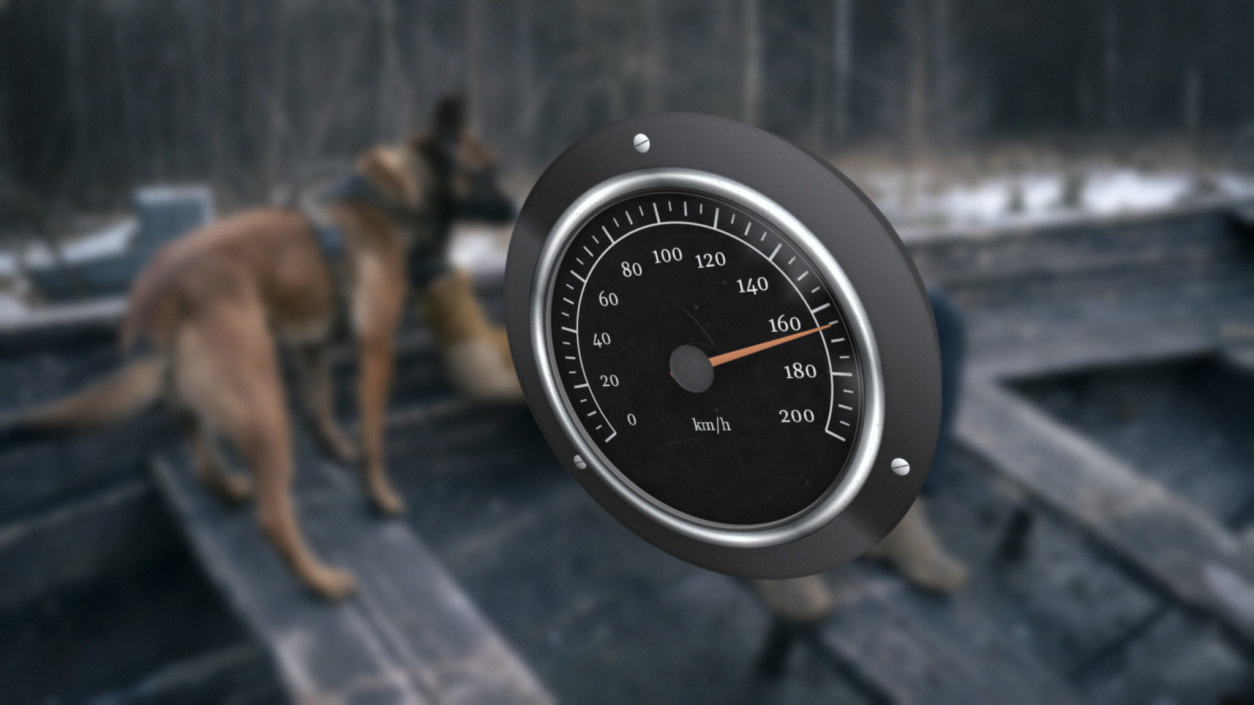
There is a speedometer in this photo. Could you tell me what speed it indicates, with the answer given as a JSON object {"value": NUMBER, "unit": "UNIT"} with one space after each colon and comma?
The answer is {"value": 165, "unit": "km/h"}
